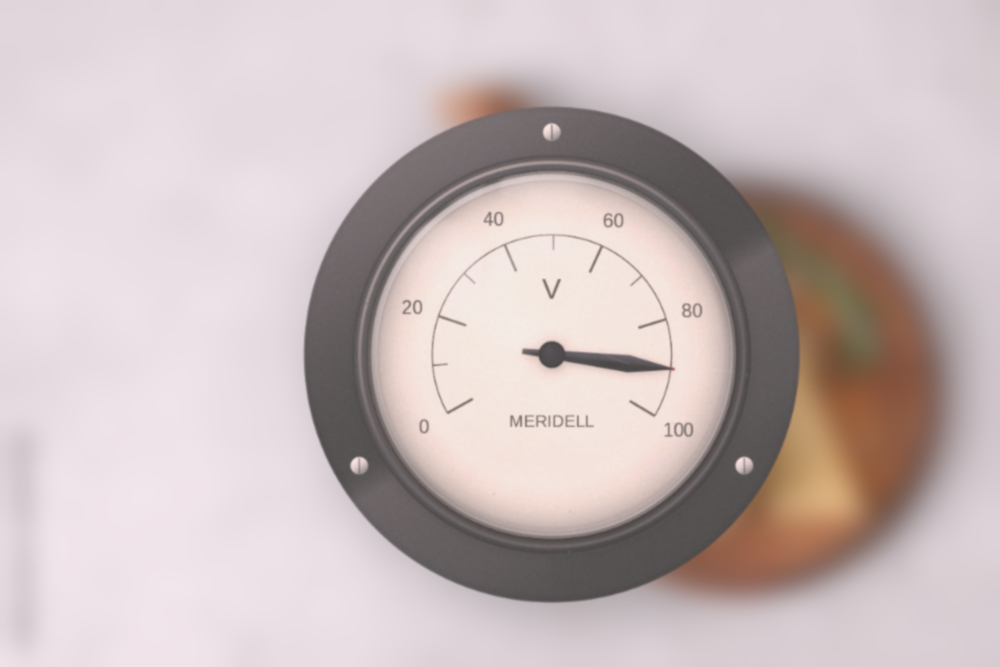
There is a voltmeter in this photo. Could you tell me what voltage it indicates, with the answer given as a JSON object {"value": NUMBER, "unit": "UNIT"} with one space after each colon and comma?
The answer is {"value": 90, "unit": "V"}
